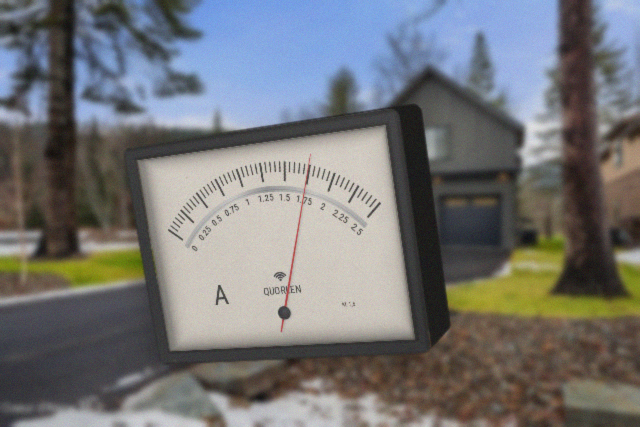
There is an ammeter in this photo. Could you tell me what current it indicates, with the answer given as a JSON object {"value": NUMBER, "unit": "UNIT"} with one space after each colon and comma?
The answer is {"value": 1.75, "unit": "A"}
